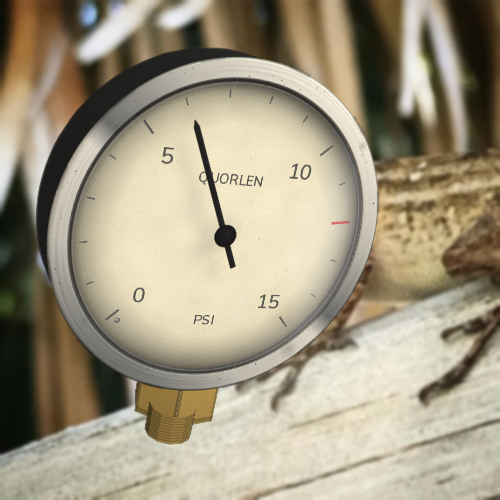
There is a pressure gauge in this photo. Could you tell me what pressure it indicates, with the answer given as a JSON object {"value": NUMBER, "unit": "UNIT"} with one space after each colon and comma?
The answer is {"value": 6, "unit": "psi"}
